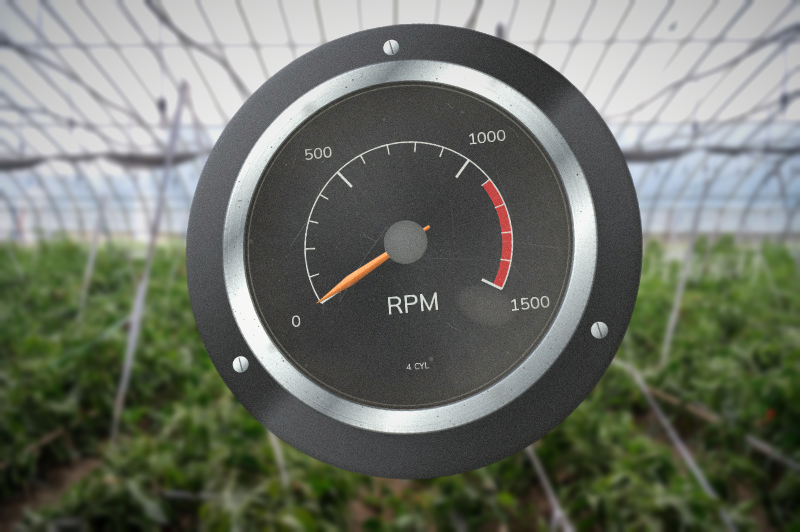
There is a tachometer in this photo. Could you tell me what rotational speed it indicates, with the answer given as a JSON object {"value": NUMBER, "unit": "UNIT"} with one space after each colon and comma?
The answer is {"value": 0, "unit": "rpm"}
